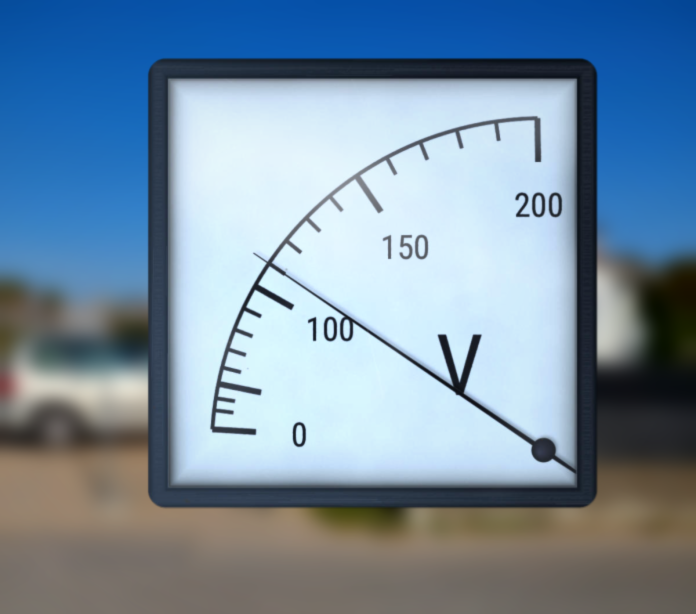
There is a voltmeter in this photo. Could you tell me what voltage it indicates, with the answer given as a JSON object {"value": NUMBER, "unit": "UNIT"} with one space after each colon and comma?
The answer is {"value": 110, "unit": "V"}
